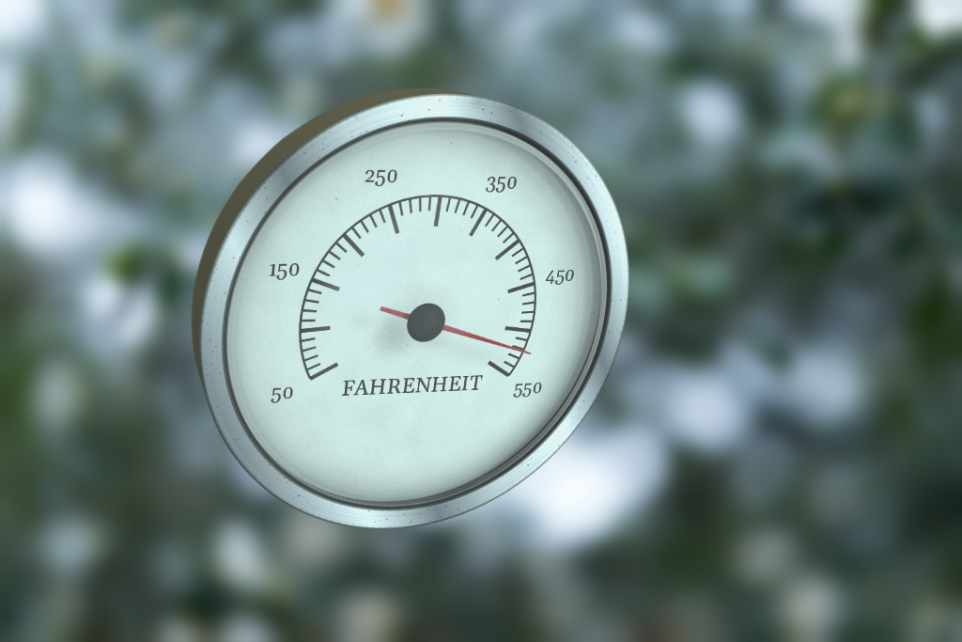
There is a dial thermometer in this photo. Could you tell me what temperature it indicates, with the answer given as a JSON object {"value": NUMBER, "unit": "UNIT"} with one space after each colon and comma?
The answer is {"value": 520, "unit": "°F"}
